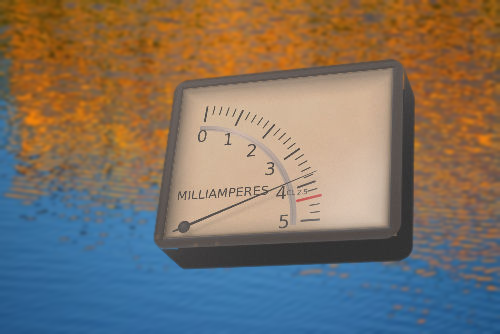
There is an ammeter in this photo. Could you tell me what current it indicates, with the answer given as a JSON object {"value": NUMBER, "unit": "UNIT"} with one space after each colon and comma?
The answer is {"value": 3.8, "unit": "mA"}
